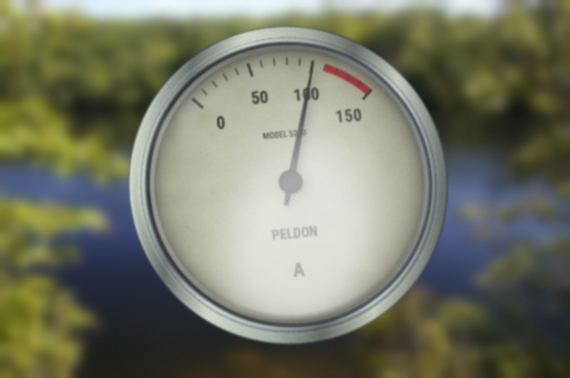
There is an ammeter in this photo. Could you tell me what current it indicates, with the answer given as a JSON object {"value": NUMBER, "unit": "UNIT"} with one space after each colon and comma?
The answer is {"value": 100, "unit": "A"}
